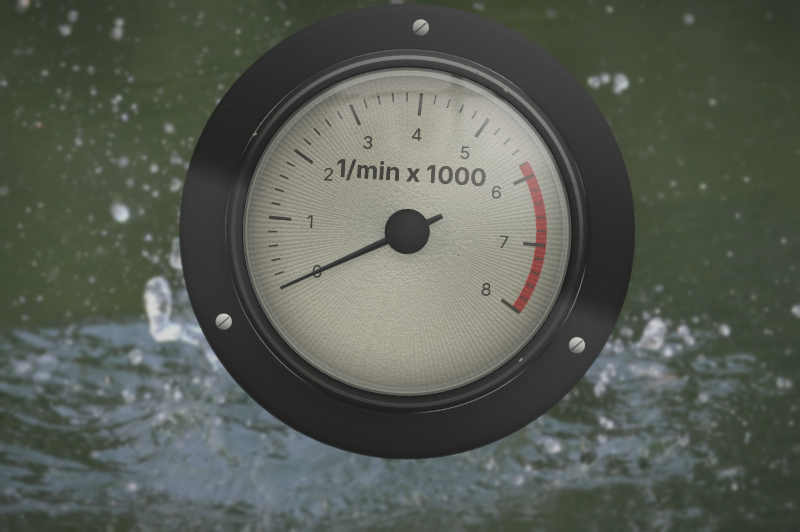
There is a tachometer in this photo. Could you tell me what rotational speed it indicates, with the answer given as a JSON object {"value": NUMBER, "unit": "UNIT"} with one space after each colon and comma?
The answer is {"value": 0, "unit": "rpm"}
